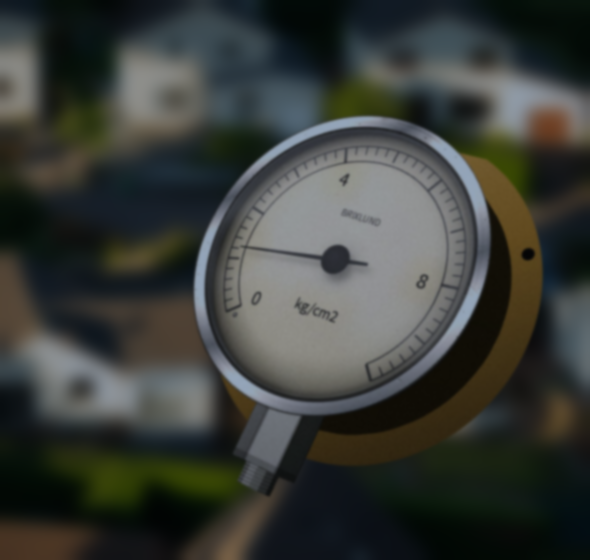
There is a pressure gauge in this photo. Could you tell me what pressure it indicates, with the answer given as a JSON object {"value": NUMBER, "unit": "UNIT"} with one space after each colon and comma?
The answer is {"value": 1.2, "unit": "kg/cm²"}
